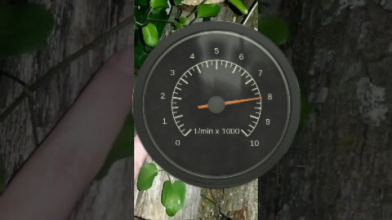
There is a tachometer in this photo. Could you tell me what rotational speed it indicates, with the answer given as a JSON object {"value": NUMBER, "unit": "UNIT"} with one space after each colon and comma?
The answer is {"value": 8000, "unit": "rpm"}
